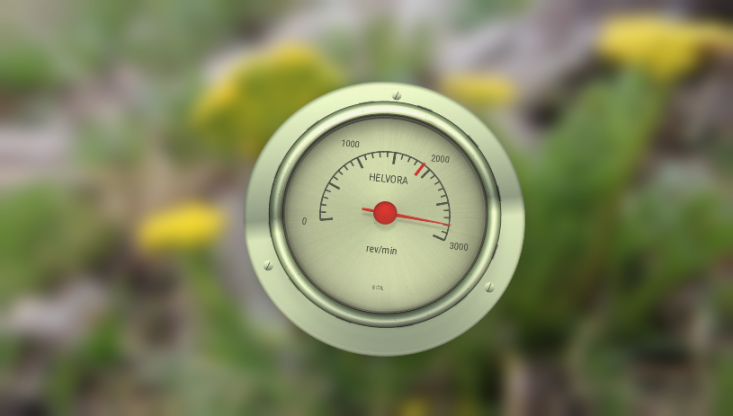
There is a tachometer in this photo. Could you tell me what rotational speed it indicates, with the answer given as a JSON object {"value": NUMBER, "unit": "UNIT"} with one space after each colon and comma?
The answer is {"value": 2800, "unit": "rpm"}
